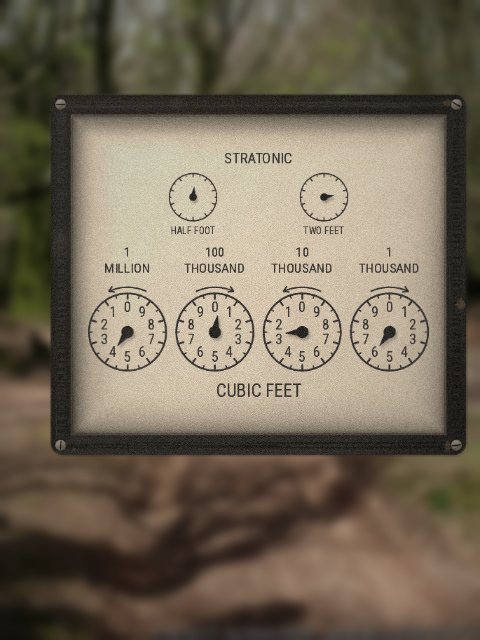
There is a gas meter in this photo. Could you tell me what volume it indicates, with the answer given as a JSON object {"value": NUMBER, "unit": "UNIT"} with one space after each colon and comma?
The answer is {"value": 402600, "unit": "ft³"}
